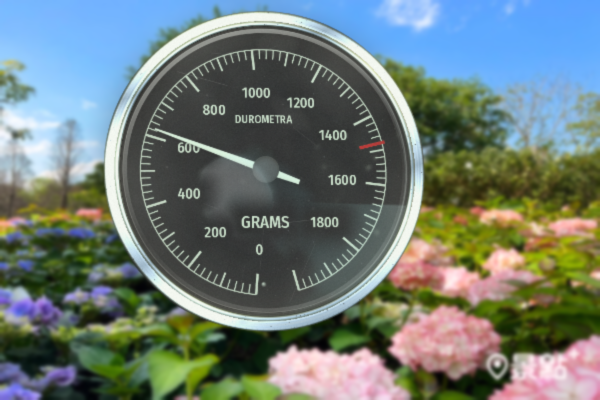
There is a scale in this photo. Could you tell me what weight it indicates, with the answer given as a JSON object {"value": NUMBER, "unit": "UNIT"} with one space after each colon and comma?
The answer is {"value": 620, "unit": "g"}
